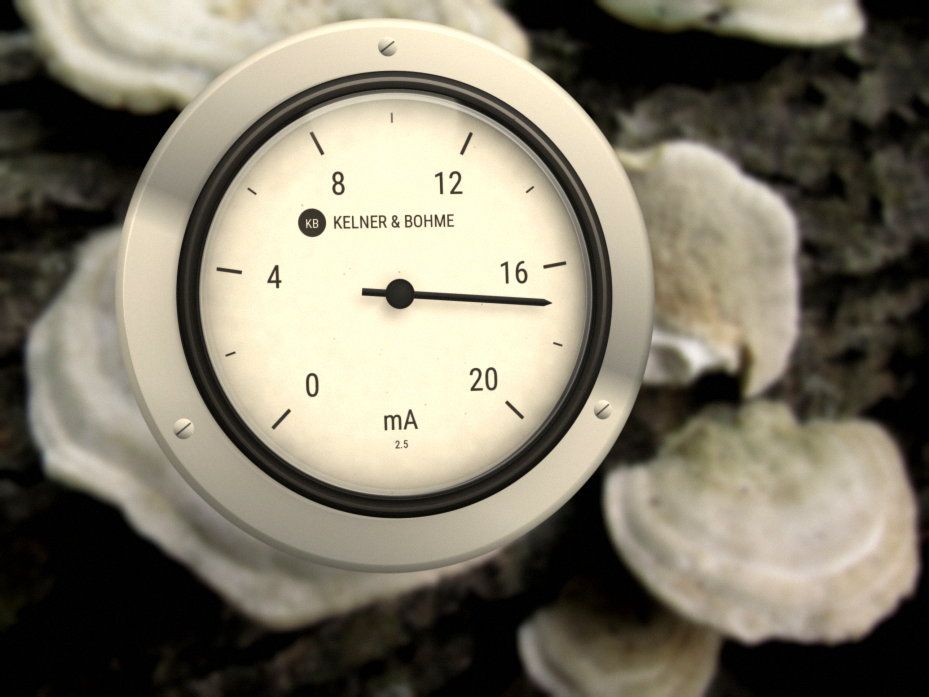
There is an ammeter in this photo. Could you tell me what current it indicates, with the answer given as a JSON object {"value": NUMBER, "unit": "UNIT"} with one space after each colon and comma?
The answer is {"value": 17, "unit": "mA"}
